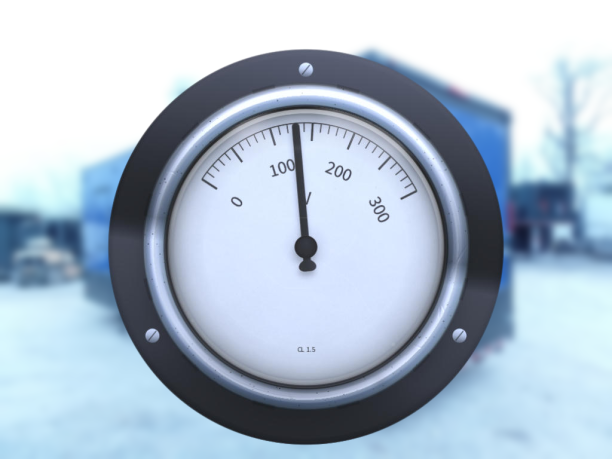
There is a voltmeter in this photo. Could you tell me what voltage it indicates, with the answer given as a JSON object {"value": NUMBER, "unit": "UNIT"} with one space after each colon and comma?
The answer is {"value": 130, "unit": "V"}
